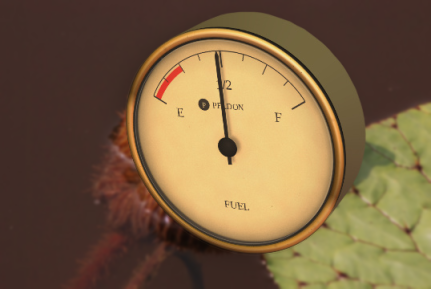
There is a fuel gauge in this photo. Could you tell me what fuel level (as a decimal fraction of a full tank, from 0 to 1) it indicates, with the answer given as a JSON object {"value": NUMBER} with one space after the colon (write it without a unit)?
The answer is {"value": 0.5}
